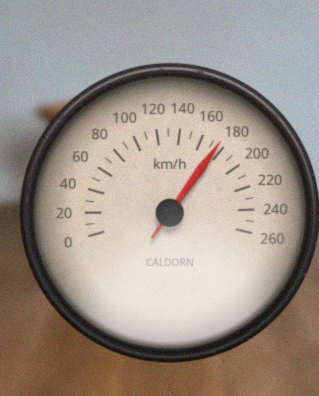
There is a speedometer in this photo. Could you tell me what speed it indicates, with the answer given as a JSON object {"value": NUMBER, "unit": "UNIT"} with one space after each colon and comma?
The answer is {"value": 175, "unit": "km/h"}
